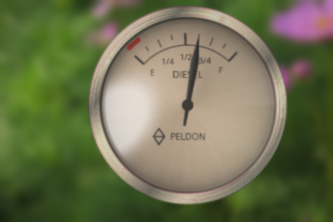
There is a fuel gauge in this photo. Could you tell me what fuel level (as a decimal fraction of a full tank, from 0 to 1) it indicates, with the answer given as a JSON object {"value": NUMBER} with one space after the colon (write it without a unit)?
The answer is {"value": 0.625}
